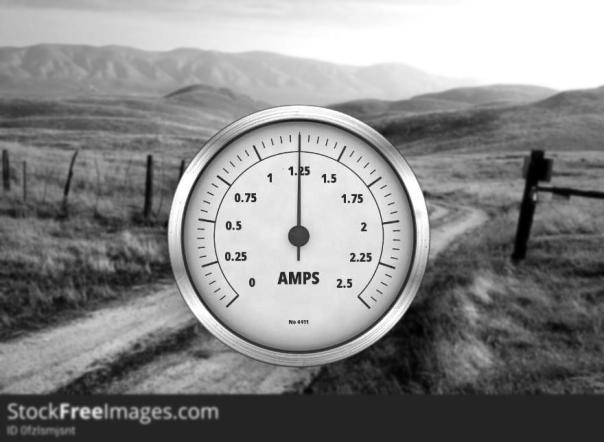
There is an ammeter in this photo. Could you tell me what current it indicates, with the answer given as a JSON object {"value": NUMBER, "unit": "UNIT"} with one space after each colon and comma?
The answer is {"value": 1.25, "unit": "A"}
